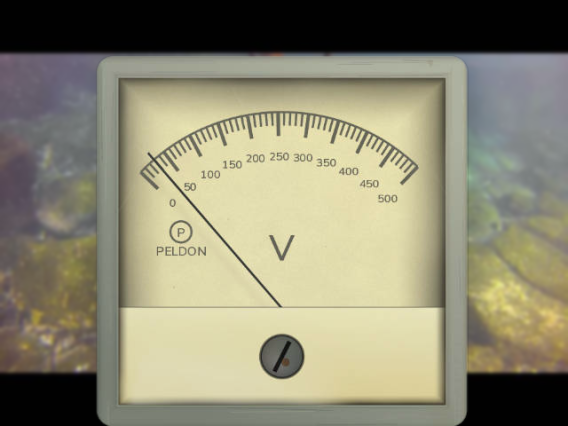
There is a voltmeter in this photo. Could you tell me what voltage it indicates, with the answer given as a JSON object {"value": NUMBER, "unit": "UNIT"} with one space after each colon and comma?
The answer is {"value": 30, "unit": "V"}
